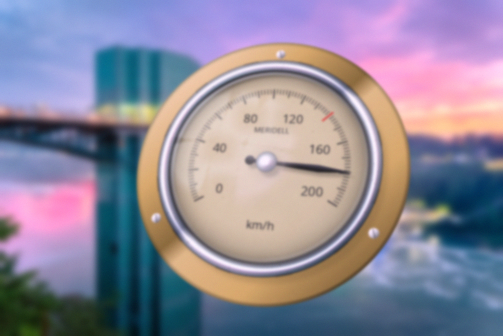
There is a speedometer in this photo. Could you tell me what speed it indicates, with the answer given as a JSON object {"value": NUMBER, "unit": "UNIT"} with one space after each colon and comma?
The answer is {"value": 180, "unit": "km/h"}
